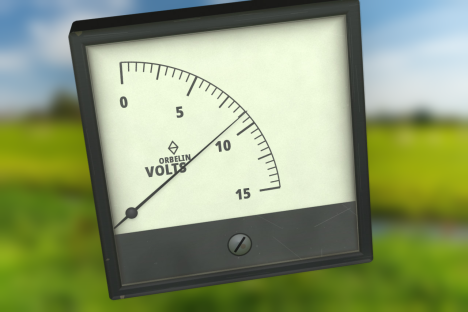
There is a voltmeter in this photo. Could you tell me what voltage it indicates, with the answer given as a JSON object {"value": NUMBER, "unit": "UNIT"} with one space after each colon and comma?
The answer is {"value": 9, "unit": "V"}
